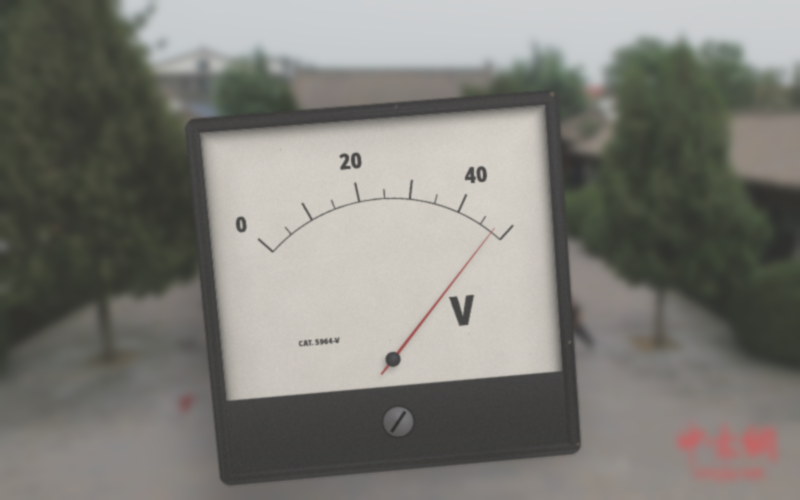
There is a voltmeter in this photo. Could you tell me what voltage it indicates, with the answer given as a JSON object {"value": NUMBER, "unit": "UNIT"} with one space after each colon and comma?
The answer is {"value": 47.5, "unit": "V"}
